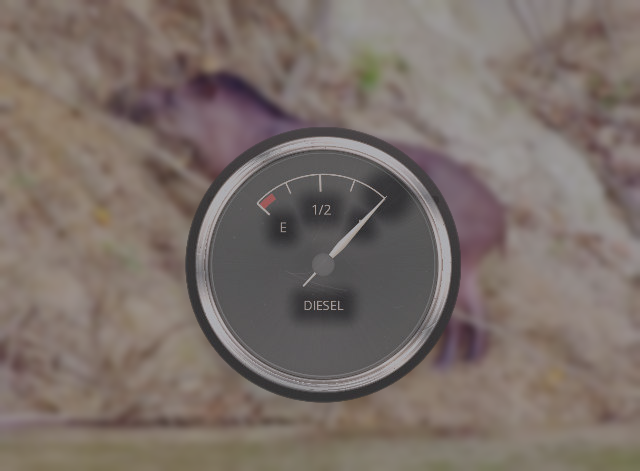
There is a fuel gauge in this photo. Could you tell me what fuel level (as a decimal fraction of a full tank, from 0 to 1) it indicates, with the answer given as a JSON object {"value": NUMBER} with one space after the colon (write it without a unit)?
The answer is {"value": 1}
